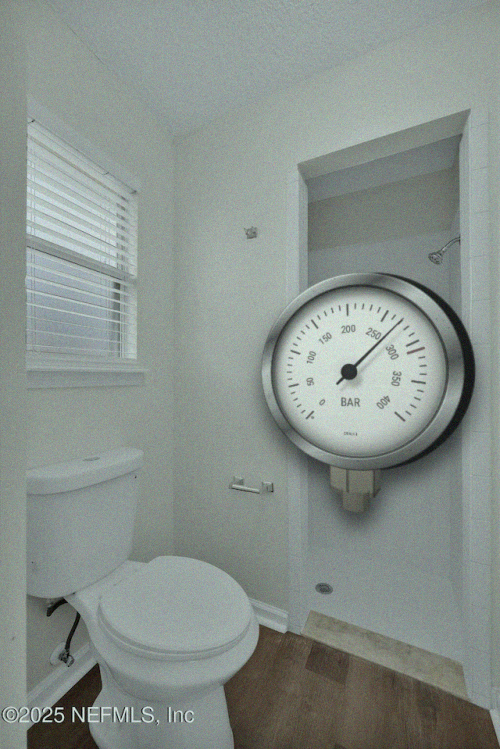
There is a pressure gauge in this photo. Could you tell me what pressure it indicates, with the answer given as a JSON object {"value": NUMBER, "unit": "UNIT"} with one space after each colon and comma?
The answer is {"value": 270, "unit": "bar"}
